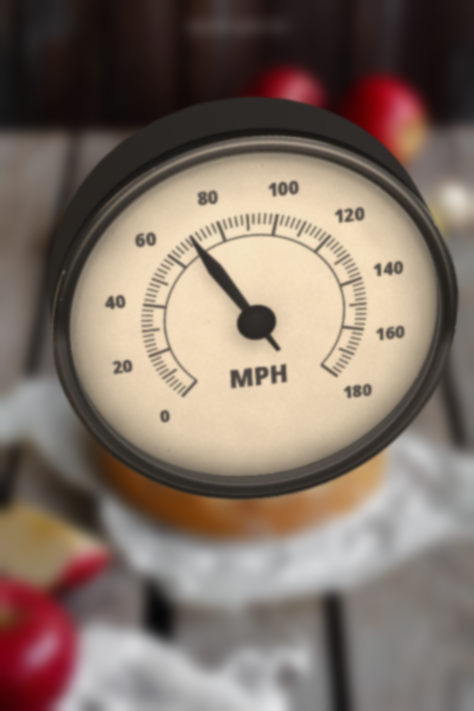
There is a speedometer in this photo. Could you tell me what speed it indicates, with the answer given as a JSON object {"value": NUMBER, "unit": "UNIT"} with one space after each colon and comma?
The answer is {"value": 70, "unit": "mph"}
